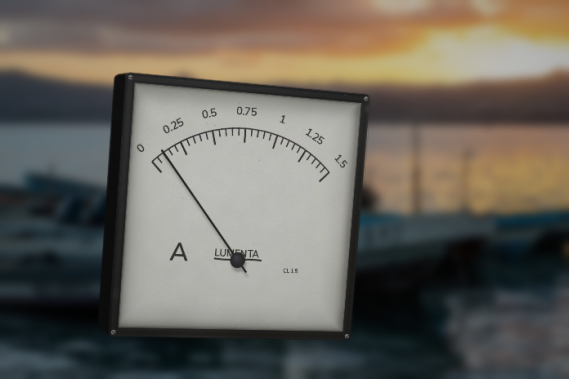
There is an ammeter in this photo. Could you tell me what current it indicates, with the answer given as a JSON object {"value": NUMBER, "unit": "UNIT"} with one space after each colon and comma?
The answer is {"value": 0.1, "unit": "A"}
